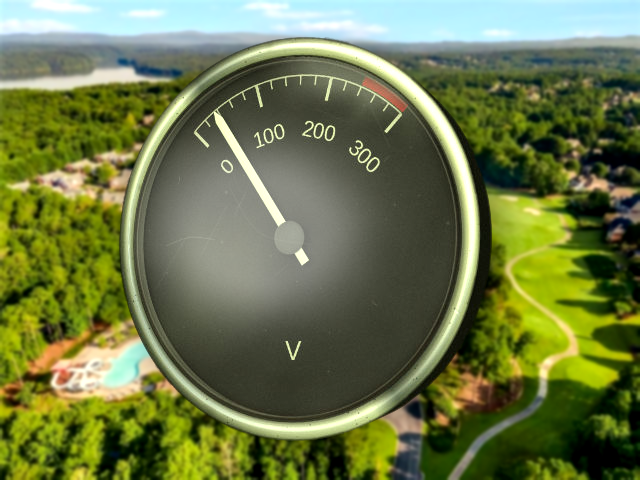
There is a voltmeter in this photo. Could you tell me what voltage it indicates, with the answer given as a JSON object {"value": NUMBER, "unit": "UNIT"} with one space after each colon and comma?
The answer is {"value": 40, "unit": "V"}
